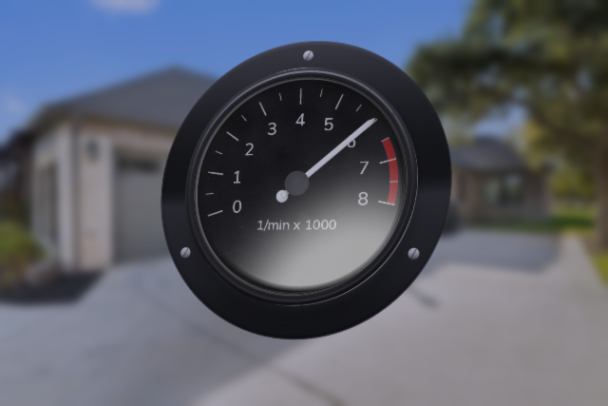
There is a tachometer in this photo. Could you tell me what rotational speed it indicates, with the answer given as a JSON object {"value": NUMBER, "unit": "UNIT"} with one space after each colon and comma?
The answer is {"value": 6000, "unit": "rpm"}
